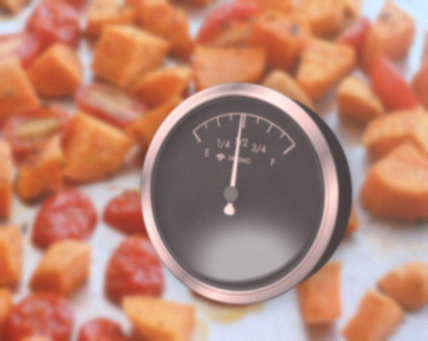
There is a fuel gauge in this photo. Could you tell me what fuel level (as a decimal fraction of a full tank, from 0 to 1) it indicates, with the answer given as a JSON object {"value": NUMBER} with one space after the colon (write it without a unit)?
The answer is {"value": 0.5}
